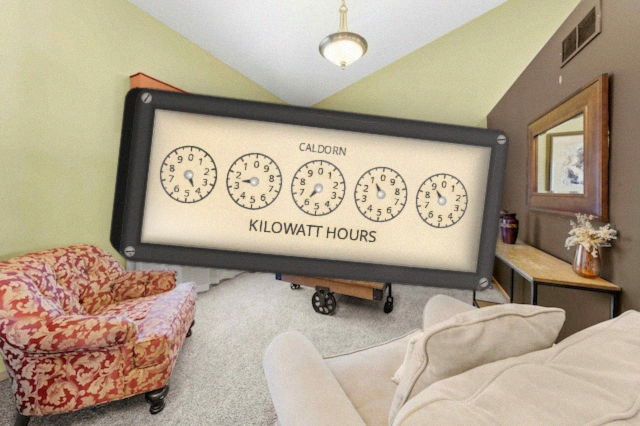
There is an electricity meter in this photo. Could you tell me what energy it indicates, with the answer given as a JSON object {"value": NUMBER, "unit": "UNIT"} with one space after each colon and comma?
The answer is {"value": 42609, "unit": "kWh"}
